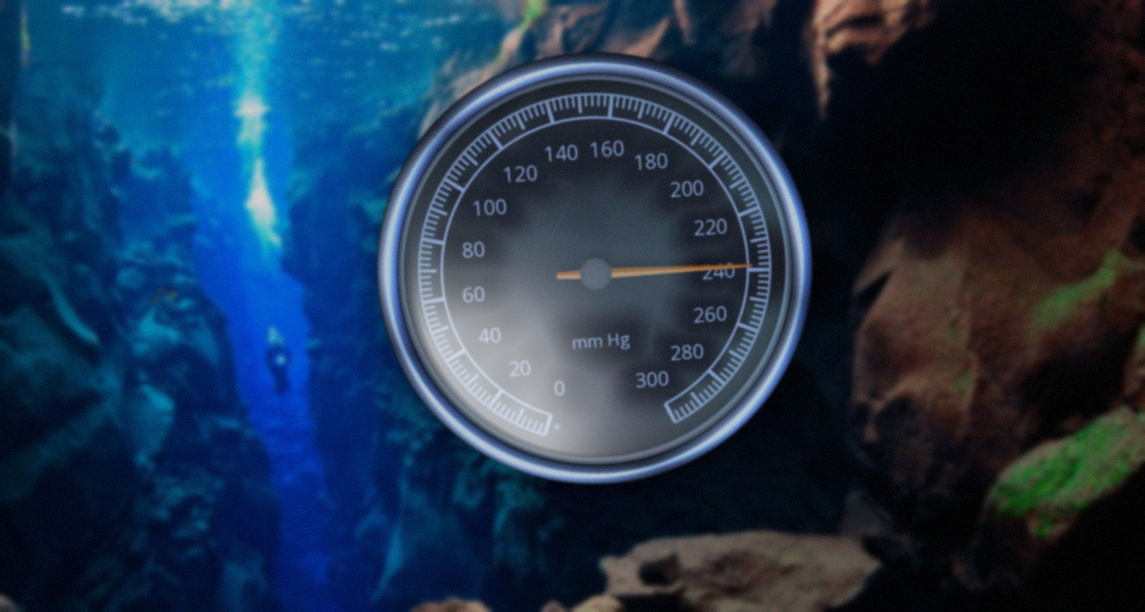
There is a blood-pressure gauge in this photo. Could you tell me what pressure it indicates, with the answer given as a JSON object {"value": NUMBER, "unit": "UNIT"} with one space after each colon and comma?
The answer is {"value": 238, "unit": "mmHg"}
